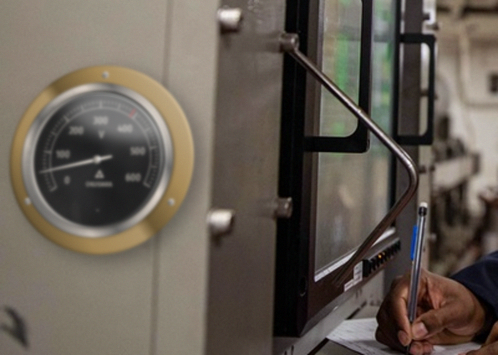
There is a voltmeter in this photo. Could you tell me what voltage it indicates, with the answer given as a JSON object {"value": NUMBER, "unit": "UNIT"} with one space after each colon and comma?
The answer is {"value": 50, "unit": "V"}
